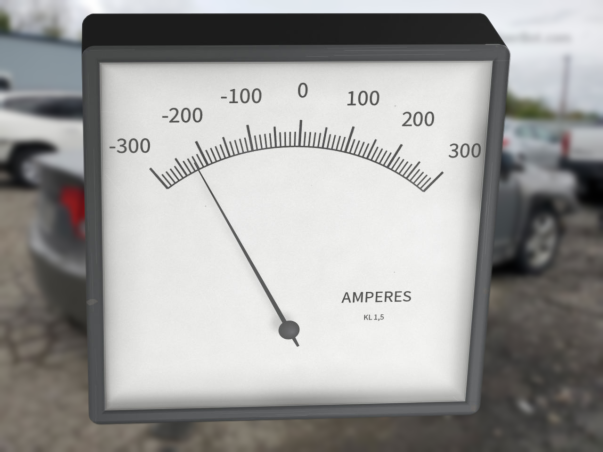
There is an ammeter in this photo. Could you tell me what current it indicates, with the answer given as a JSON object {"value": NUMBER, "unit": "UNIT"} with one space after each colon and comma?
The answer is {"value": -220, "unit": "A"}
